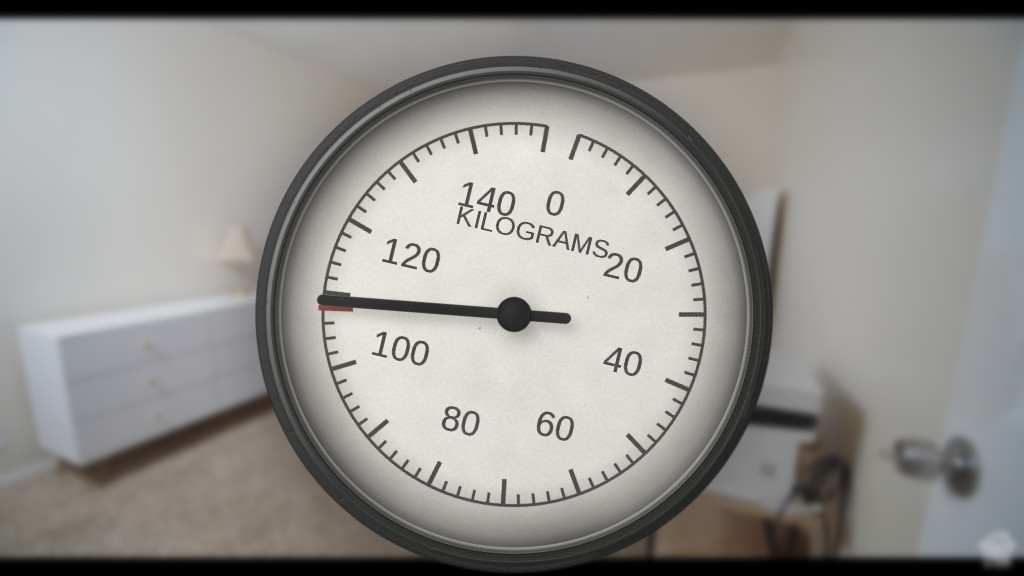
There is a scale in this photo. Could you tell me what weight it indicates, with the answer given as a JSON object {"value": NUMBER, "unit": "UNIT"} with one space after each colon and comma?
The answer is {"value": 109, "unit": "kg"}
